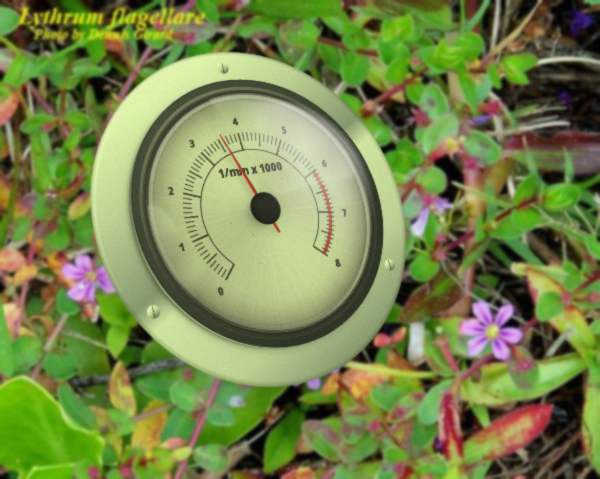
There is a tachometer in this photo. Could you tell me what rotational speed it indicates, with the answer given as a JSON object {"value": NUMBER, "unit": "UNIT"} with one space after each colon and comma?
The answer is {"value": 3500, "unit": "rpm"}
